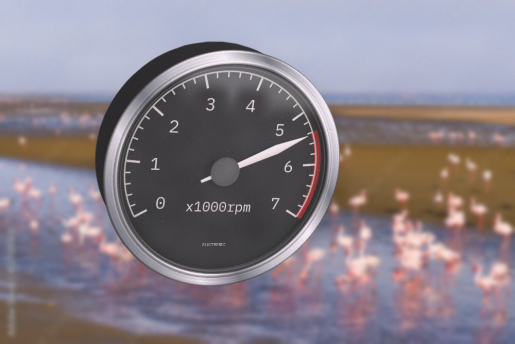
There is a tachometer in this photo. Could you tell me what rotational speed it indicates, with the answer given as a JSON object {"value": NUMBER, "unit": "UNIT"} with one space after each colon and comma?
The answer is {"value": 5400, "unit": "rpm"}
